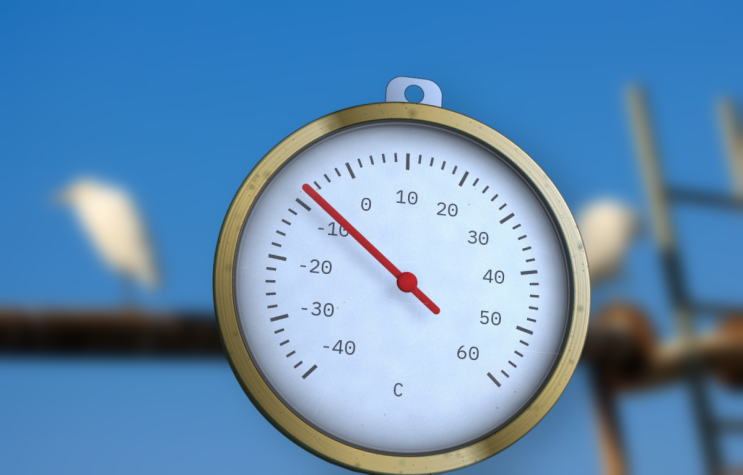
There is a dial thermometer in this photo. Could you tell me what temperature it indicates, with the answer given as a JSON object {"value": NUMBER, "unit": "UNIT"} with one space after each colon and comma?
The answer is {"value": -8, "unit": "°C"}
